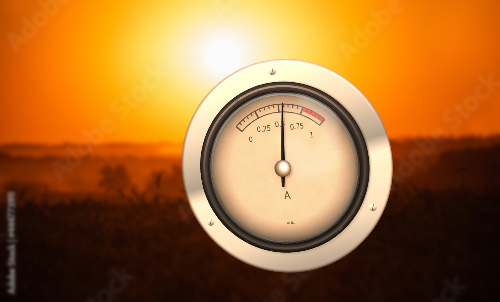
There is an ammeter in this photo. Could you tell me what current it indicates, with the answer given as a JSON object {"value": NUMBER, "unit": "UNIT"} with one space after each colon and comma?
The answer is {"value": 0.55, "unit": "A"}
